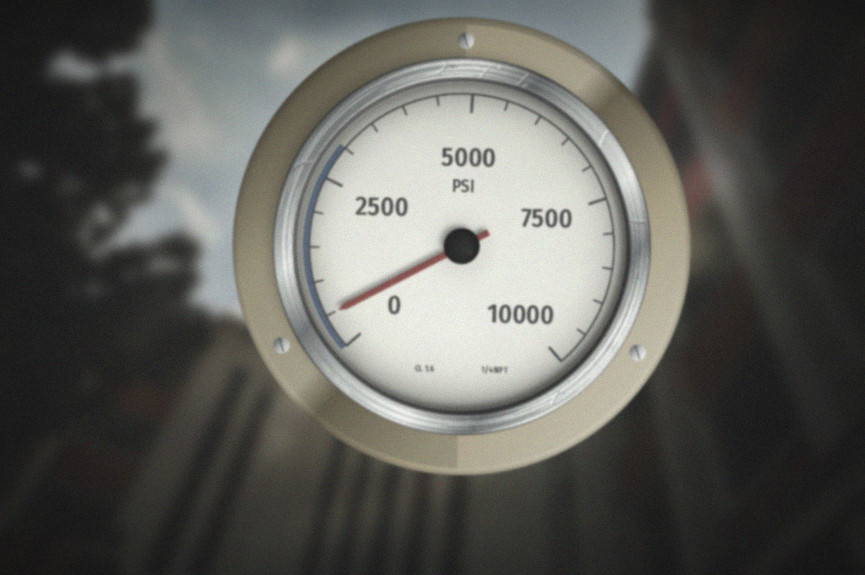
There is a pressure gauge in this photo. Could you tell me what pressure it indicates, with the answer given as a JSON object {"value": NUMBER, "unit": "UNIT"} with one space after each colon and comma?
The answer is {"value": 500, "unit": "psi"}
